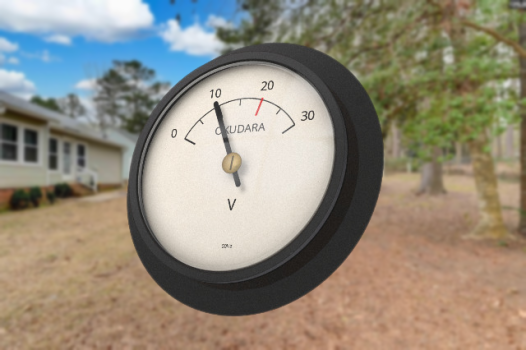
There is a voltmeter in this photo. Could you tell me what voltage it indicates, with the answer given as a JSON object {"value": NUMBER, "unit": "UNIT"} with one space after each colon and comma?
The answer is {"value": 10, "unit": "V"}
